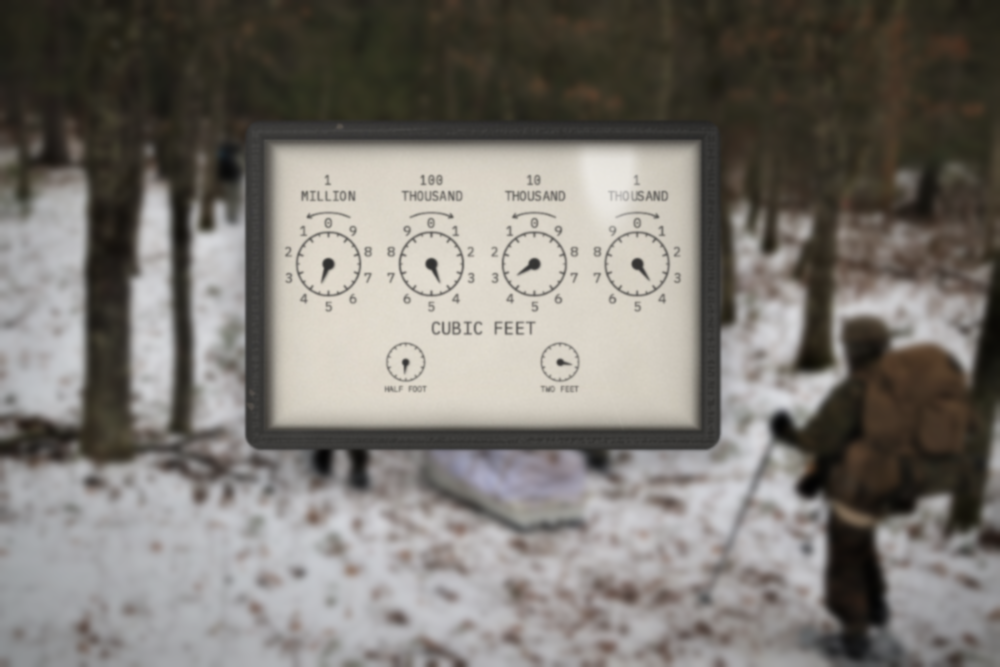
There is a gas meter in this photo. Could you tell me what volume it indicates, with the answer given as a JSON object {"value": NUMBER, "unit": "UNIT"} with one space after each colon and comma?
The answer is {"value": 443400, "unit": "ft³"}
